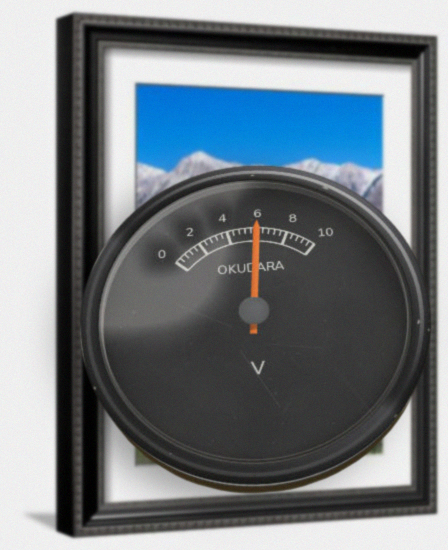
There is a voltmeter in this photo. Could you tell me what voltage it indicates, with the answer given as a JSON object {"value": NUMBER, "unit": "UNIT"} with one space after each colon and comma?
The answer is {"value": 6, "unit": "V"}
